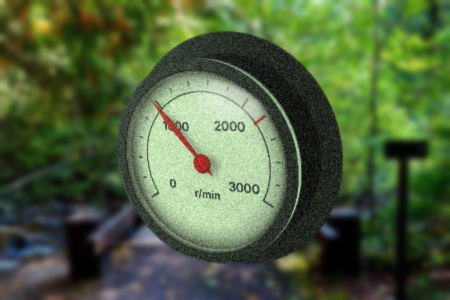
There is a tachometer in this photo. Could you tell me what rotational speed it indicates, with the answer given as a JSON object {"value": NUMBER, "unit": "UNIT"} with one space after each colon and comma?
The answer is {"value": 1000, "unit": "rpm"}
